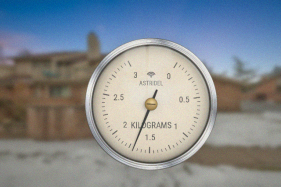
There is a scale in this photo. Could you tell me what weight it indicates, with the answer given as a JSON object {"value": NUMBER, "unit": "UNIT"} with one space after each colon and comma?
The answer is {"value": 1.7, "unit": "kg"}
